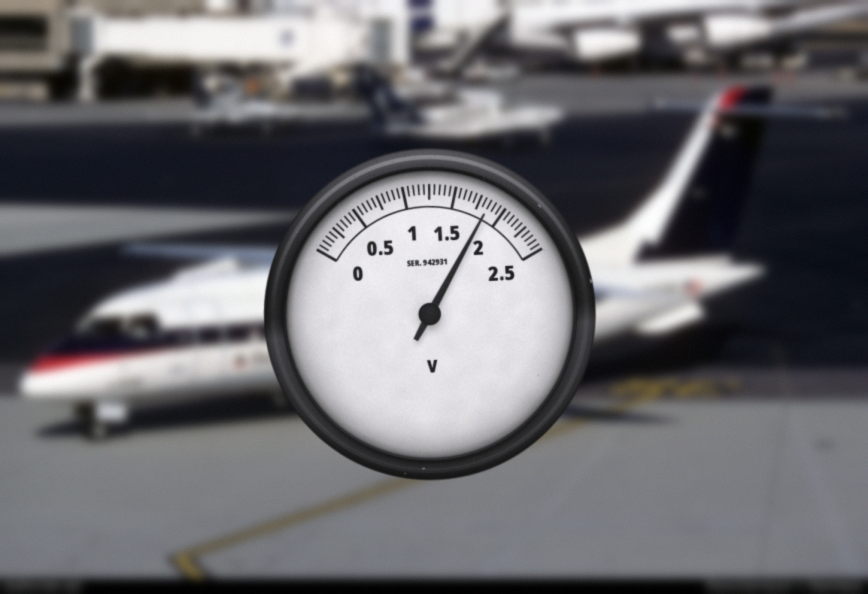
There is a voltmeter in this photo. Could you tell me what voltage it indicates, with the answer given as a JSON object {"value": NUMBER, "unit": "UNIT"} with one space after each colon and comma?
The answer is {"value": 1.85, "unit": "V"}
